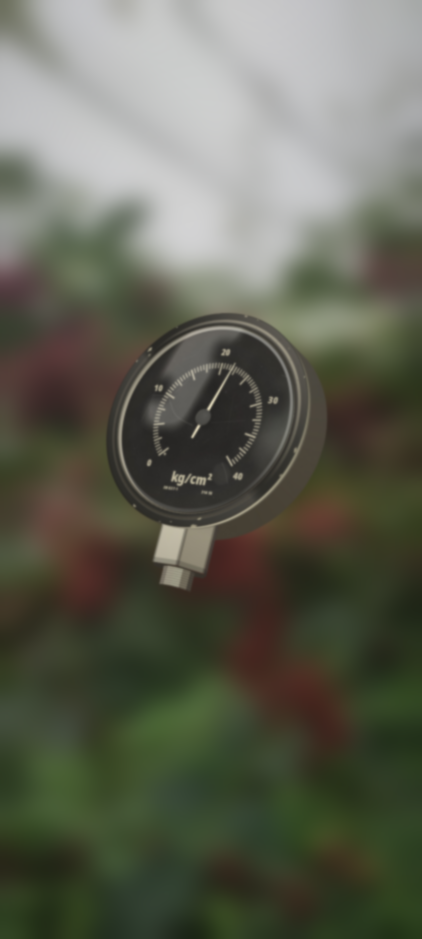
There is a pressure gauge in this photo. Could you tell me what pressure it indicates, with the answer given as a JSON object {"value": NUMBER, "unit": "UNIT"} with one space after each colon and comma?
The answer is {"value": 22.5, "unit": "kg/cm²"}
